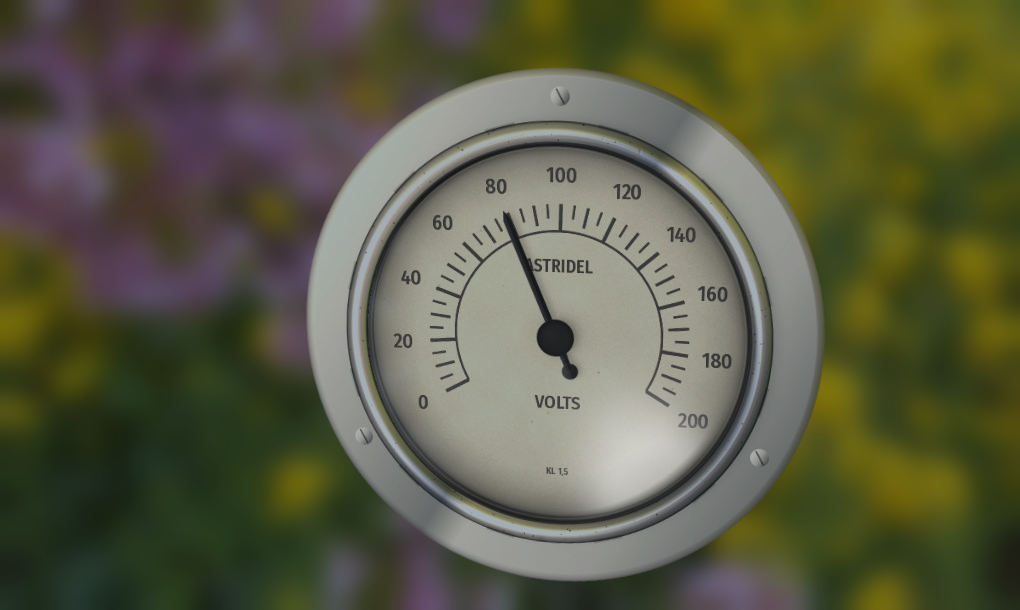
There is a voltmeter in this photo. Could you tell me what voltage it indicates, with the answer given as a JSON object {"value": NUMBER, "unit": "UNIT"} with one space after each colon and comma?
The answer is {"value": 80, "unit": "V"}
